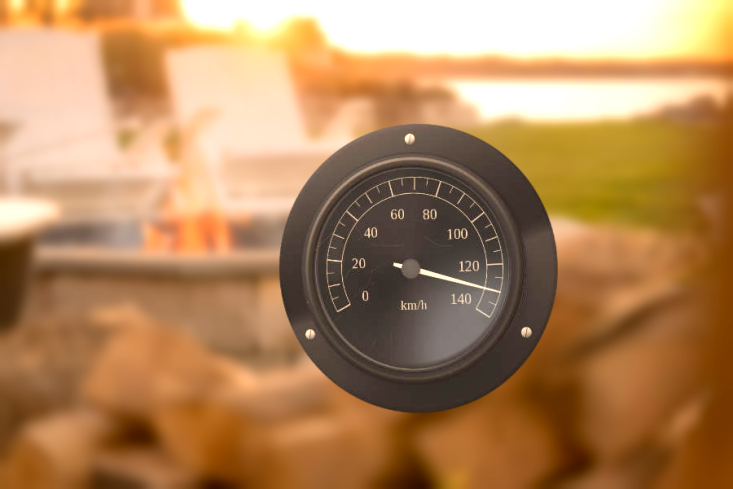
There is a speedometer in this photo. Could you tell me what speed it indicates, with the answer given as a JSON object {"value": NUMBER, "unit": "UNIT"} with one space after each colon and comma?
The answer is {"value": 130, "unit": "km/h"}
